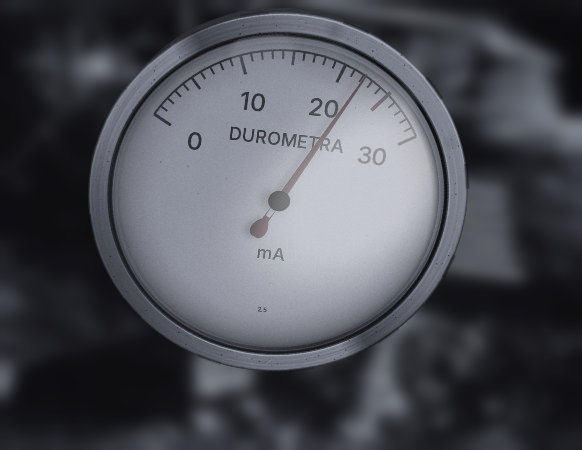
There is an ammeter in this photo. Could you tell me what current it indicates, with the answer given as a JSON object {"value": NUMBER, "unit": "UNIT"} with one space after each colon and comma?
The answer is {"value": 22, "unit": "mA"}
